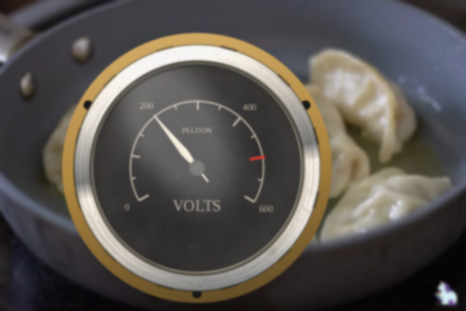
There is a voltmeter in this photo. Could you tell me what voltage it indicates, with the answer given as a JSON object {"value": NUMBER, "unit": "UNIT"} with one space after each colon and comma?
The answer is {"value": 200, "unit": "V"}
